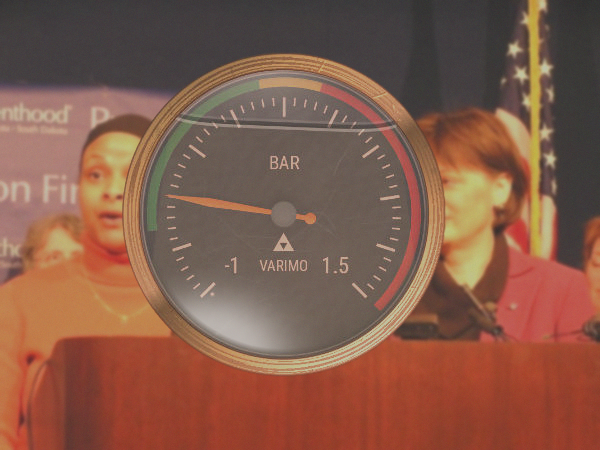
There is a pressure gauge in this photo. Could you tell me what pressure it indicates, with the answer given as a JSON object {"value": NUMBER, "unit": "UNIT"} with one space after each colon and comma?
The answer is {"value": -0.5, "unit": "bar"}
